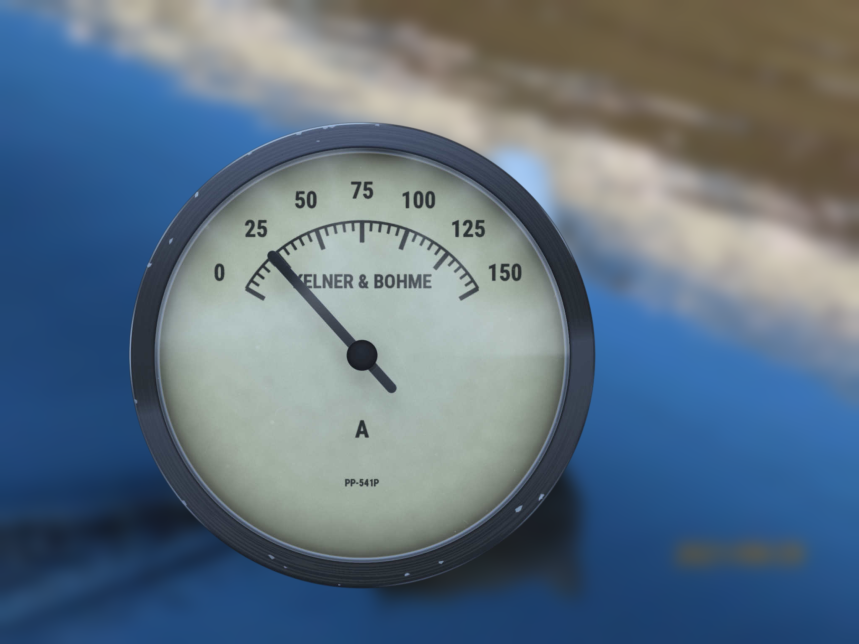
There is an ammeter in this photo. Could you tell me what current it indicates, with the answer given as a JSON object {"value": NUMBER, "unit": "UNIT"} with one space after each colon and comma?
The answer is {"value": 22.5, "unit": "A"}
